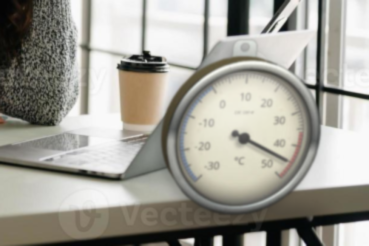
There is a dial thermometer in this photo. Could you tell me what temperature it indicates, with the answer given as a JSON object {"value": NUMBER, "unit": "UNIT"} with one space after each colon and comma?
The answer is {"value": 45, "unit": "°C"}
